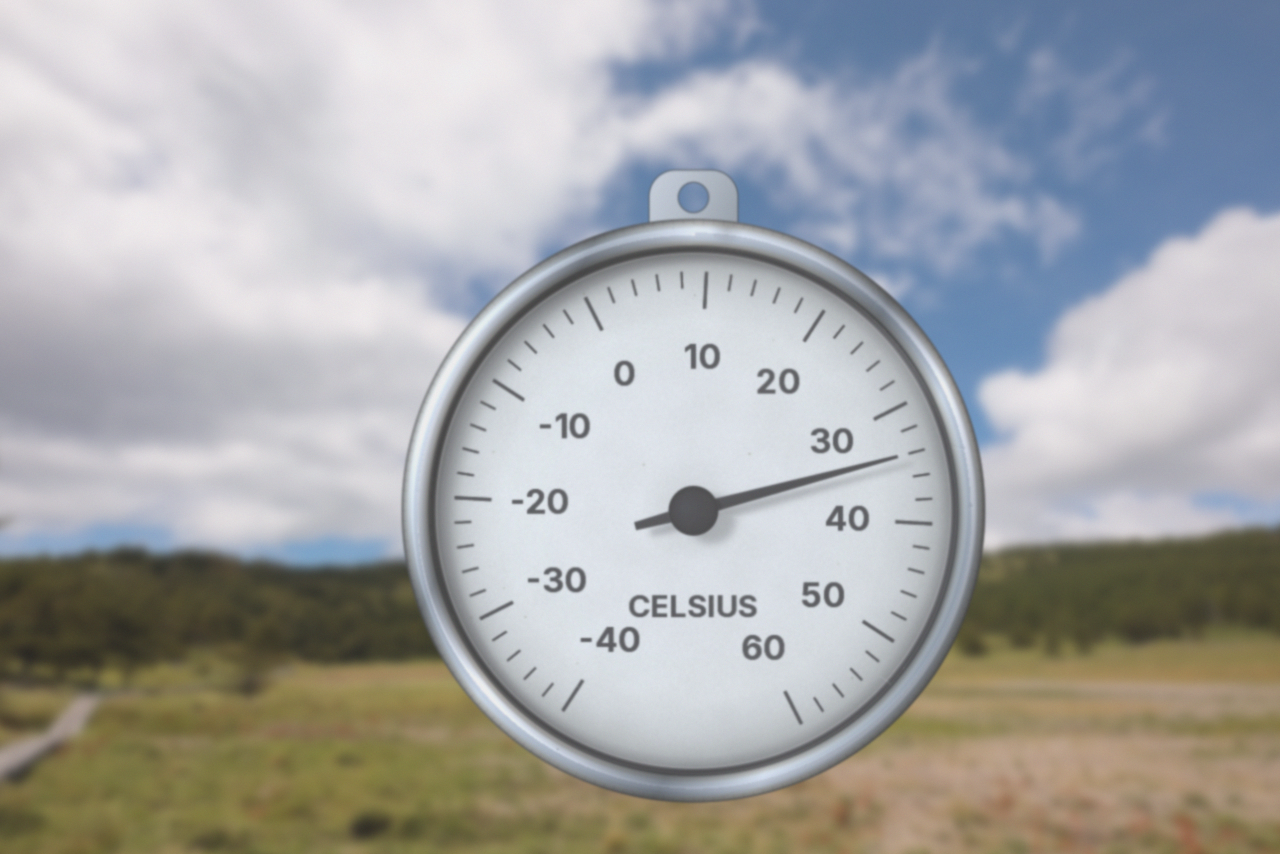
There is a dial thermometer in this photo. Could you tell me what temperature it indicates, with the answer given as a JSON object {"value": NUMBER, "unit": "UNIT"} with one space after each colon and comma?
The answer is {"value": 34, "unit": "°C"}
